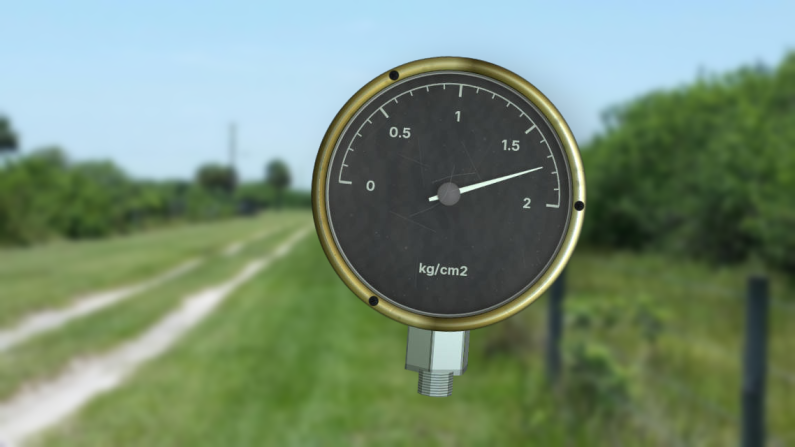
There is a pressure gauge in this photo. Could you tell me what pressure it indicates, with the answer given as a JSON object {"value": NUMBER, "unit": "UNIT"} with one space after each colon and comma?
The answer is {"value": 1.75, "unit": "kg/cm²"}
